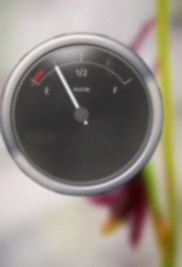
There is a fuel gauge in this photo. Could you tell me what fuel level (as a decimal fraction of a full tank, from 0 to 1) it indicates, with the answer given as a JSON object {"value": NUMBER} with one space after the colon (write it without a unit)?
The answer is {"value": 0.25}
